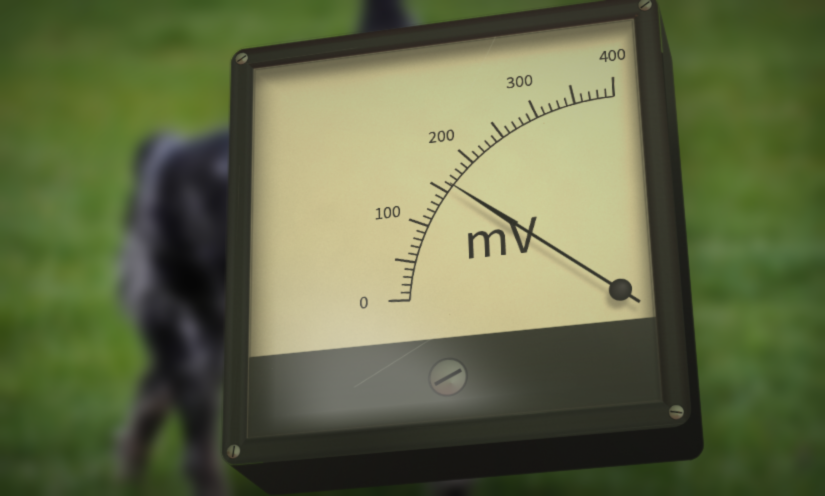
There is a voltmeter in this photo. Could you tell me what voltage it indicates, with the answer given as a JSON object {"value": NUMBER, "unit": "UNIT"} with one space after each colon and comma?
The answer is {"value": 160, "unit": "mV"}
